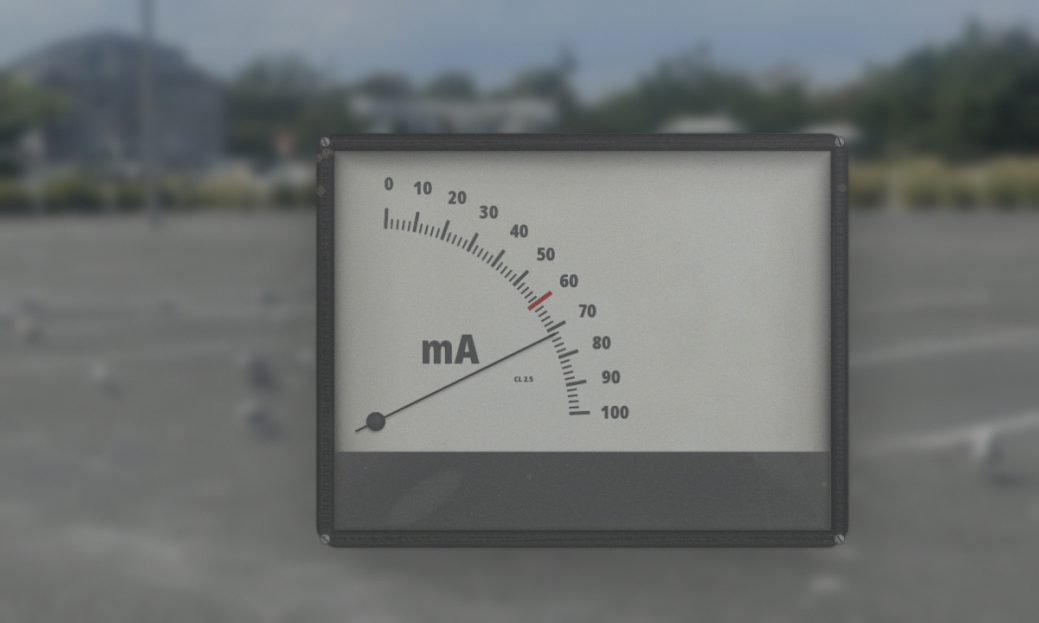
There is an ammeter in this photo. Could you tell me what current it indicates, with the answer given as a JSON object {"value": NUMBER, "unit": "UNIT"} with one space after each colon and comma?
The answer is {"value": 72, "unit": "mA"}
